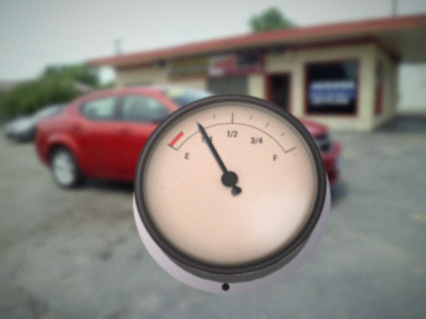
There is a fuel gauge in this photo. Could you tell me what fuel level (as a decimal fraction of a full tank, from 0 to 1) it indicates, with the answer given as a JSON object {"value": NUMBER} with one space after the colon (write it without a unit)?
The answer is {"value": 0.25}
